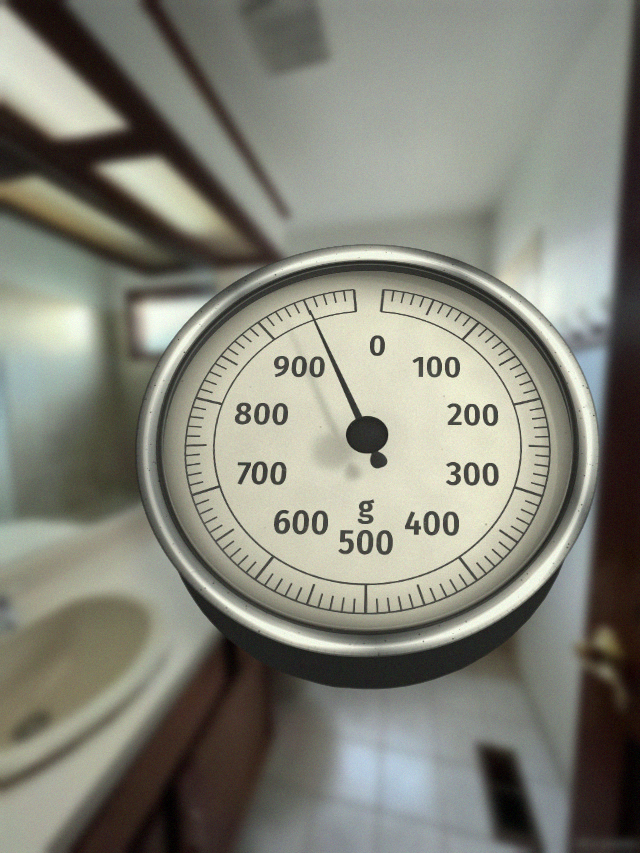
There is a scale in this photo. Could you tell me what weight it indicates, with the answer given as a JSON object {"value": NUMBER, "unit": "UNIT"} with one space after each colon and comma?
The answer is {"value": 950, "unit": "g"}
